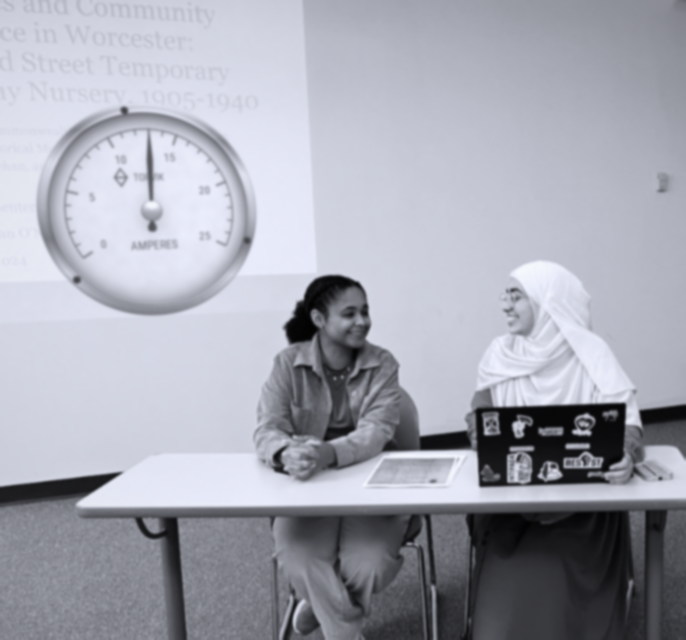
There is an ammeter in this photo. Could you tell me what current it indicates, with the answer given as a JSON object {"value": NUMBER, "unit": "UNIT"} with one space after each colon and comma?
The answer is {"value": 13, "unit": "A"}
